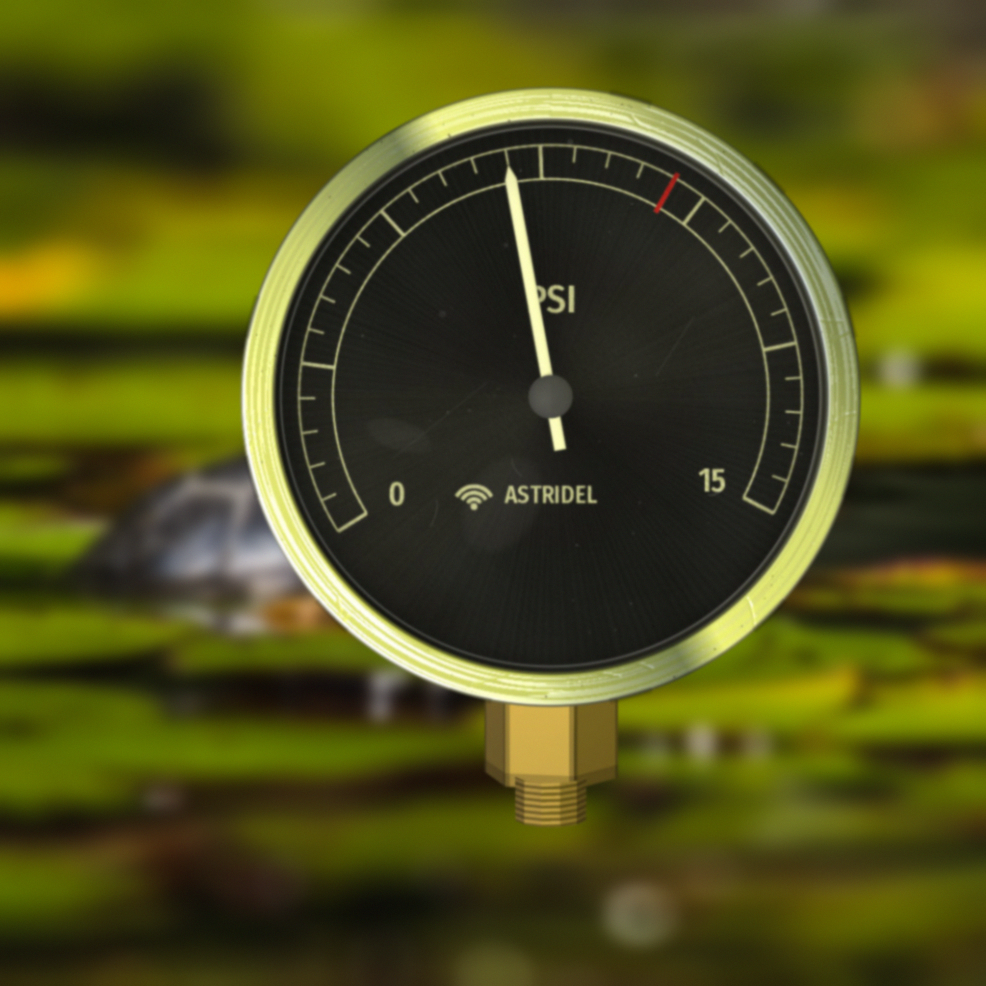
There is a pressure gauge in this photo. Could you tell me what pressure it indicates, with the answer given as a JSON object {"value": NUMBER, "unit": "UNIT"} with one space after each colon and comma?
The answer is {"value": 7, "unit": "psi"}
